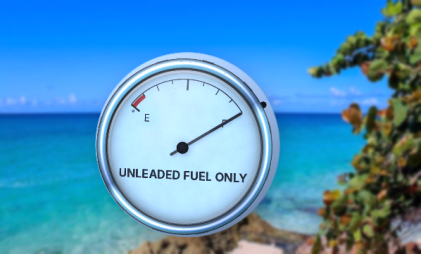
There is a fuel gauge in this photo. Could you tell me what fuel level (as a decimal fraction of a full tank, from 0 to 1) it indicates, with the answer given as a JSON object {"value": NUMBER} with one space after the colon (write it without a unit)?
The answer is {"value": 1}
